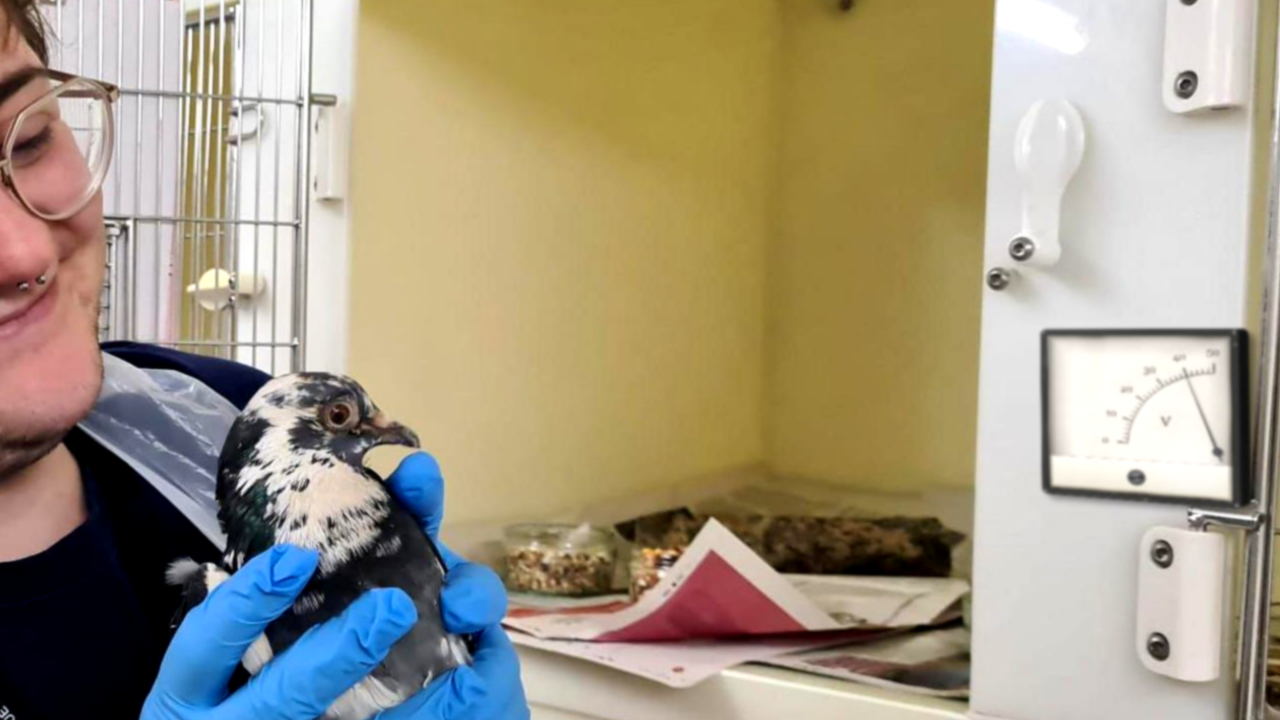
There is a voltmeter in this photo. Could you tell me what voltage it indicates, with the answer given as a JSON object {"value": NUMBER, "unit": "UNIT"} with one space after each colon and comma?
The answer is {"value": 40, "unit": "V"}
